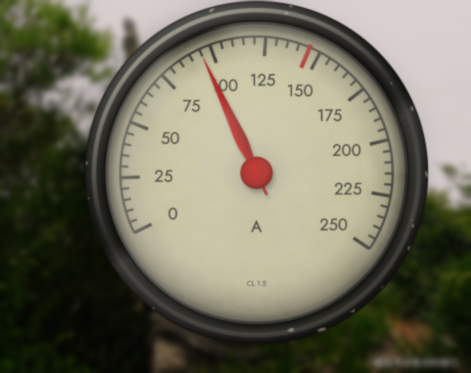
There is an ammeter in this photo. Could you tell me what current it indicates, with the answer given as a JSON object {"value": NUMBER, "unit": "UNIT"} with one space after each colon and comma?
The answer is {"value": 95, "unit": "A"}
